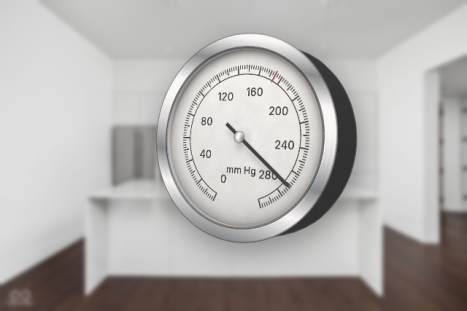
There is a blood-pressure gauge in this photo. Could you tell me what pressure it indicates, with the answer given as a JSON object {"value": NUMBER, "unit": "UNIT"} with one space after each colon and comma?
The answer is {"value": 270, "unit": "mmHg"}
